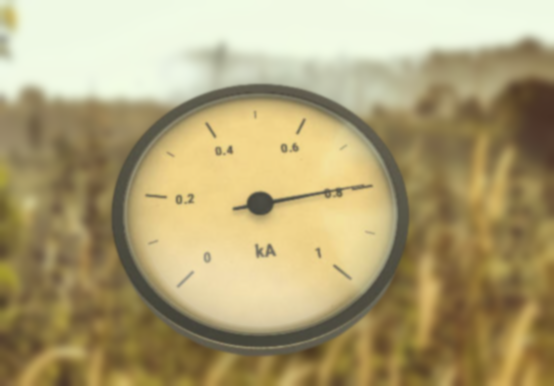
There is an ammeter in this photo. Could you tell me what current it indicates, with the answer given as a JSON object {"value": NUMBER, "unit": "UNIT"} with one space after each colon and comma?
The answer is {"value": 0.8, "unit": "kA"}
